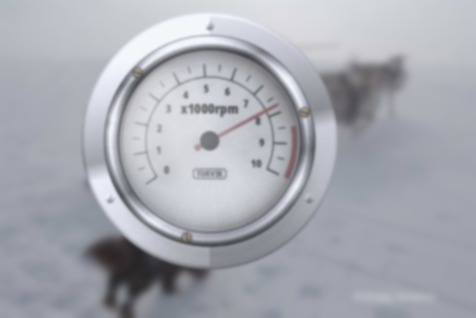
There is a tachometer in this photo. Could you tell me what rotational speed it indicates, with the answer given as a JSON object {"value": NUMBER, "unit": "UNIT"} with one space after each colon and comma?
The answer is {"value": 7750, "unit": "rpm"}
